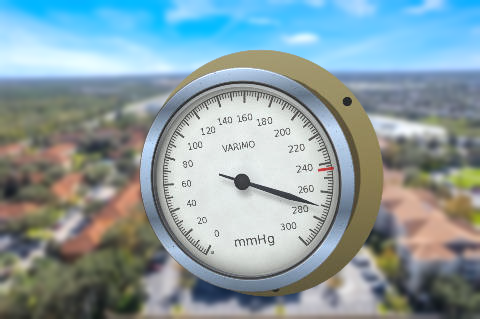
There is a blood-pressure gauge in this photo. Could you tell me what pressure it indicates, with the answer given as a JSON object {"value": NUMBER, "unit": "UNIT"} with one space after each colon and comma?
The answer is {"value": 270, "unit": "mmHg"}
